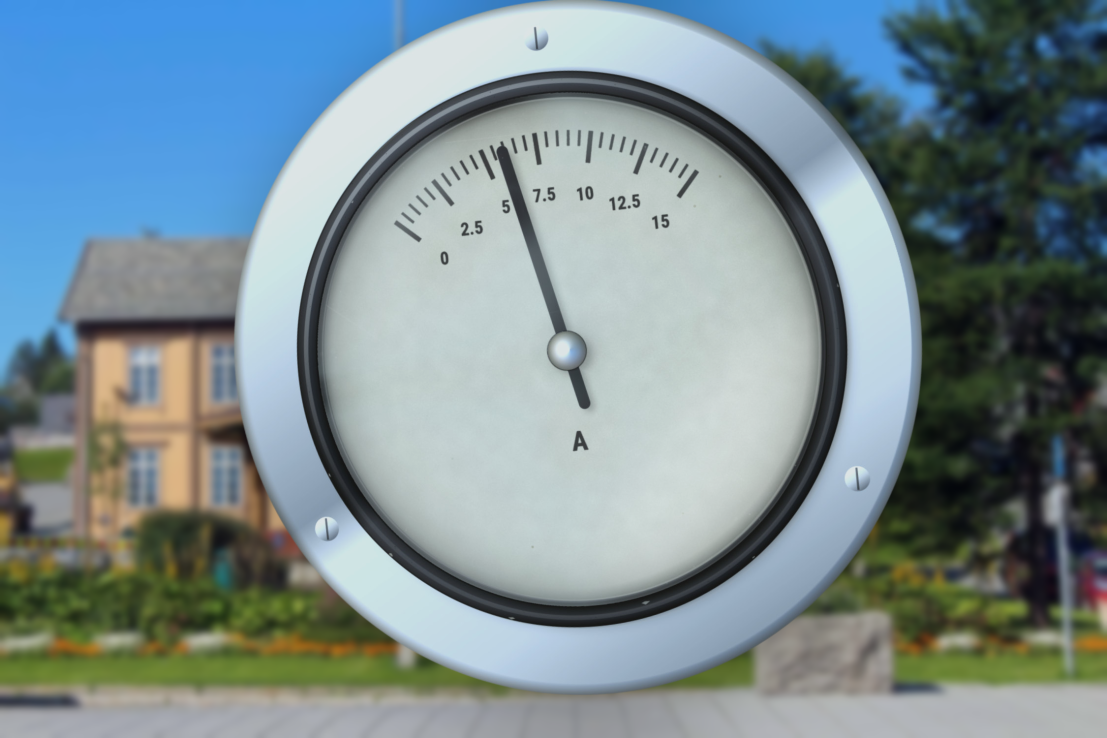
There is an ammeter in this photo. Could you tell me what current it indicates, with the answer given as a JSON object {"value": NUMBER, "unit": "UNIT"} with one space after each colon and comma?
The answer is {"value": 6, "unit": "A"}
